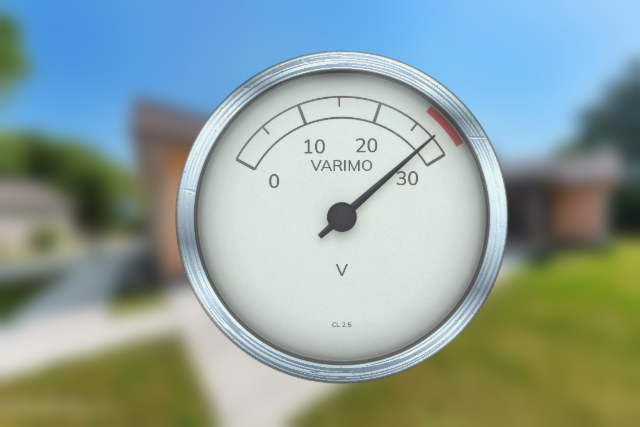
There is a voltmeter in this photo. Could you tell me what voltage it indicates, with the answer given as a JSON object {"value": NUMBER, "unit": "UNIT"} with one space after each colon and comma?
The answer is {"value": 27.5, "unit": "V"}
